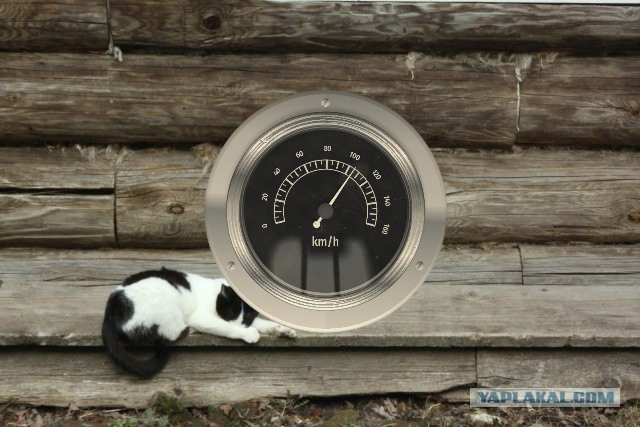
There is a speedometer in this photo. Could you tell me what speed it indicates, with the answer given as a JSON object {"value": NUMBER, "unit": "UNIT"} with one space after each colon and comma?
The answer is {"value": 105, "unit": "km/h"}
